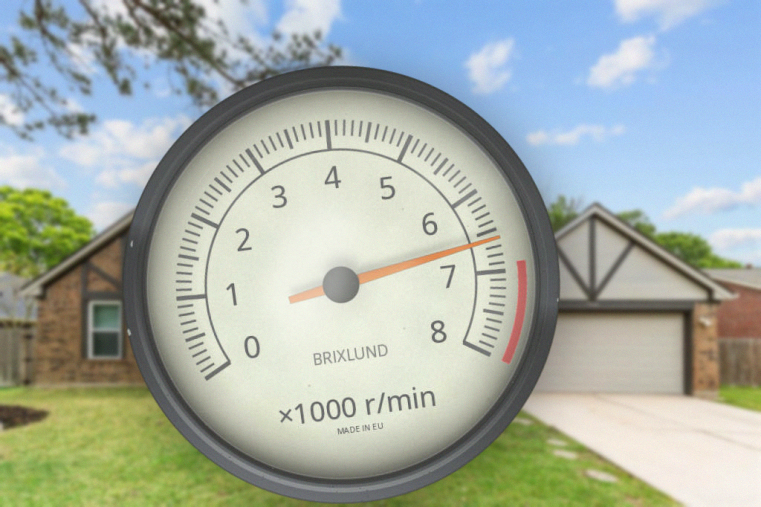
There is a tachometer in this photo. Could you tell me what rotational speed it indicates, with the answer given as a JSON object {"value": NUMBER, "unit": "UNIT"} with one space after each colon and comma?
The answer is {"value": 6600, "unit": "rpm"}
